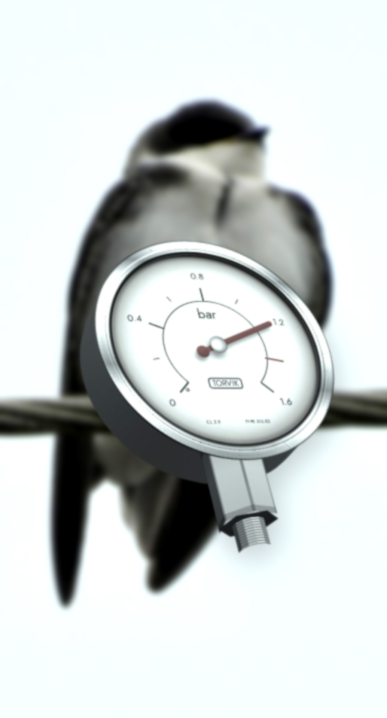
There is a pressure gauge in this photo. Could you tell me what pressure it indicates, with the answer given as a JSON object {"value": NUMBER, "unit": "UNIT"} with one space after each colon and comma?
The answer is {"value": 1.2, "unit": "bar"}
